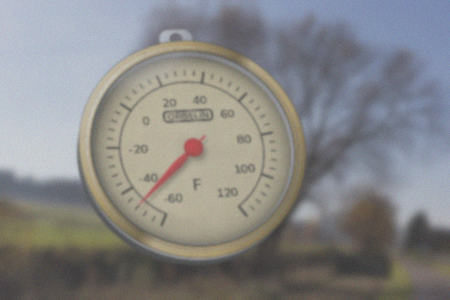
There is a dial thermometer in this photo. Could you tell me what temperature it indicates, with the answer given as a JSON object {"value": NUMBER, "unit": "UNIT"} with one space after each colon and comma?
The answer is {"value": -48, "unit": "°F"}
